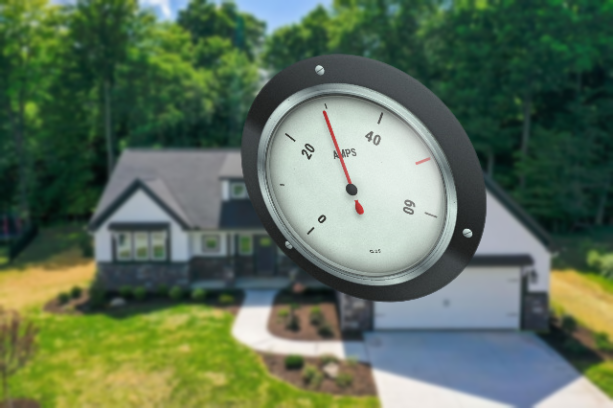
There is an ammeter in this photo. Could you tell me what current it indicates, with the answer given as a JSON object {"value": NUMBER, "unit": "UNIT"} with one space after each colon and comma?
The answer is {"value": 30, "unit": "A"}
